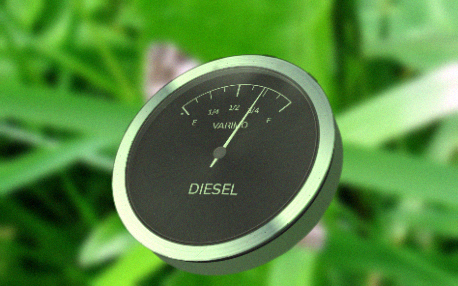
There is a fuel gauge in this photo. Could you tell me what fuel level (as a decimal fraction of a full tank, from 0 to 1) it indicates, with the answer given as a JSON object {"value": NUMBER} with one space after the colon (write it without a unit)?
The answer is {"value": 0.75}
